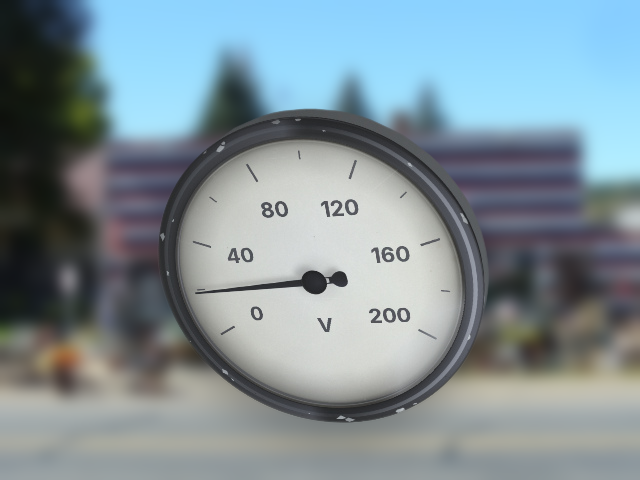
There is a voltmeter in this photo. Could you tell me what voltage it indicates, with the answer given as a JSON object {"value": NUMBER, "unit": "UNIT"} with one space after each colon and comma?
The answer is {"value": 20, "unit": "V"}
